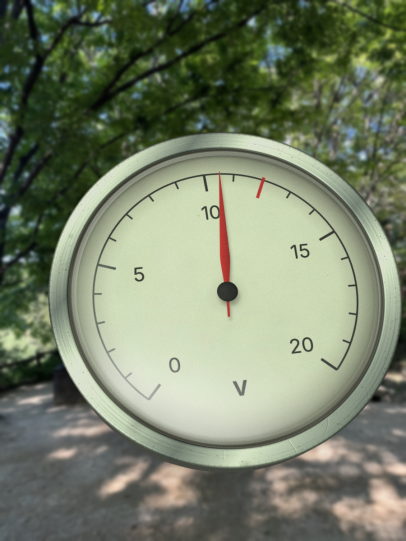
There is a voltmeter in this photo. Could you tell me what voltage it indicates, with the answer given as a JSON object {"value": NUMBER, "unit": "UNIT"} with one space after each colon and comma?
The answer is {"value": 10.5, "unit": "V"}
